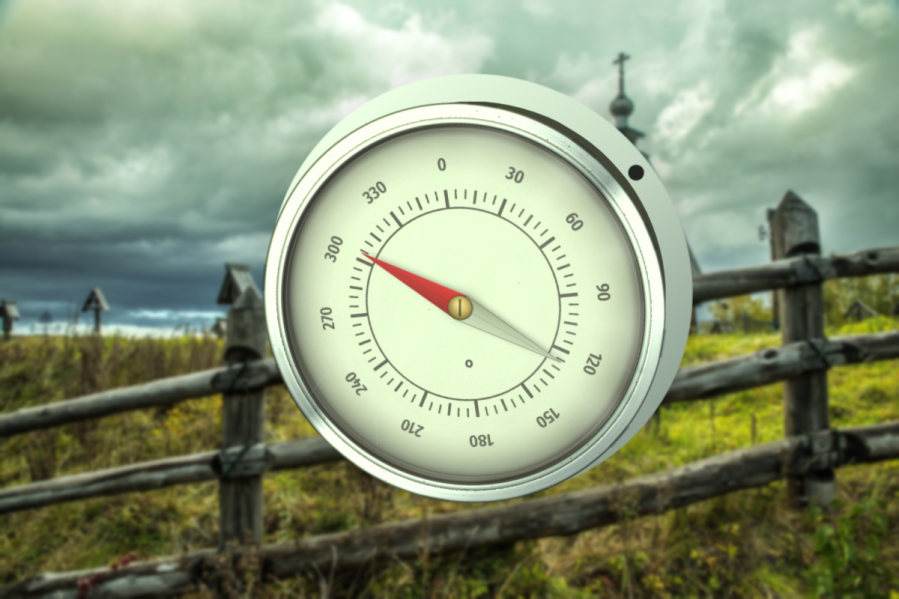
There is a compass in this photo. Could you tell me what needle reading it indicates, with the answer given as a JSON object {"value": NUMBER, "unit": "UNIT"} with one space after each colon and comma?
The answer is {"value": 305, "unit": "°"}
